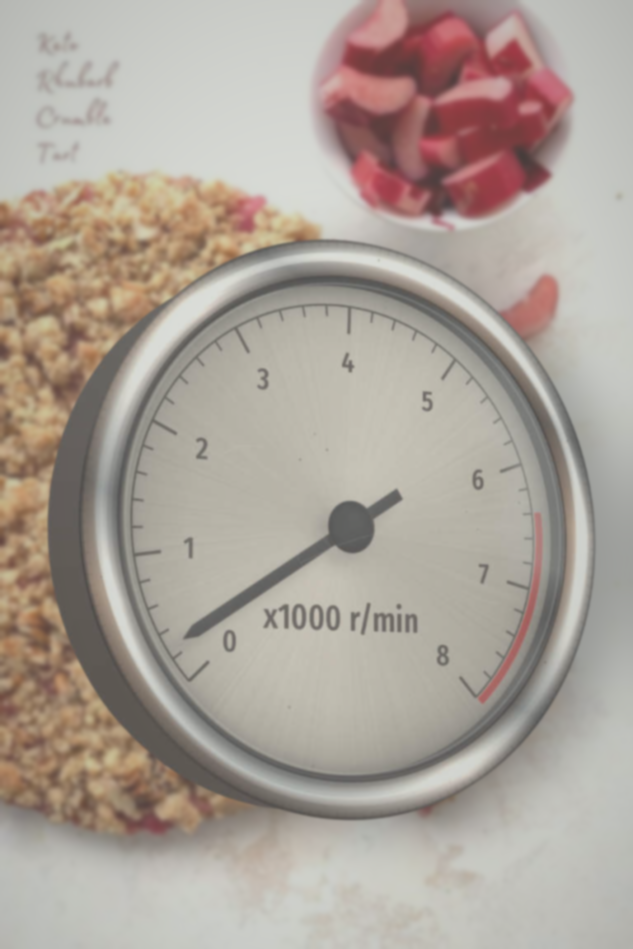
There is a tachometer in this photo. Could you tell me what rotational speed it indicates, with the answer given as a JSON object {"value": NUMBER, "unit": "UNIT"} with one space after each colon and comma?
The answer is {"value": 300, "unit": "rpm"}
